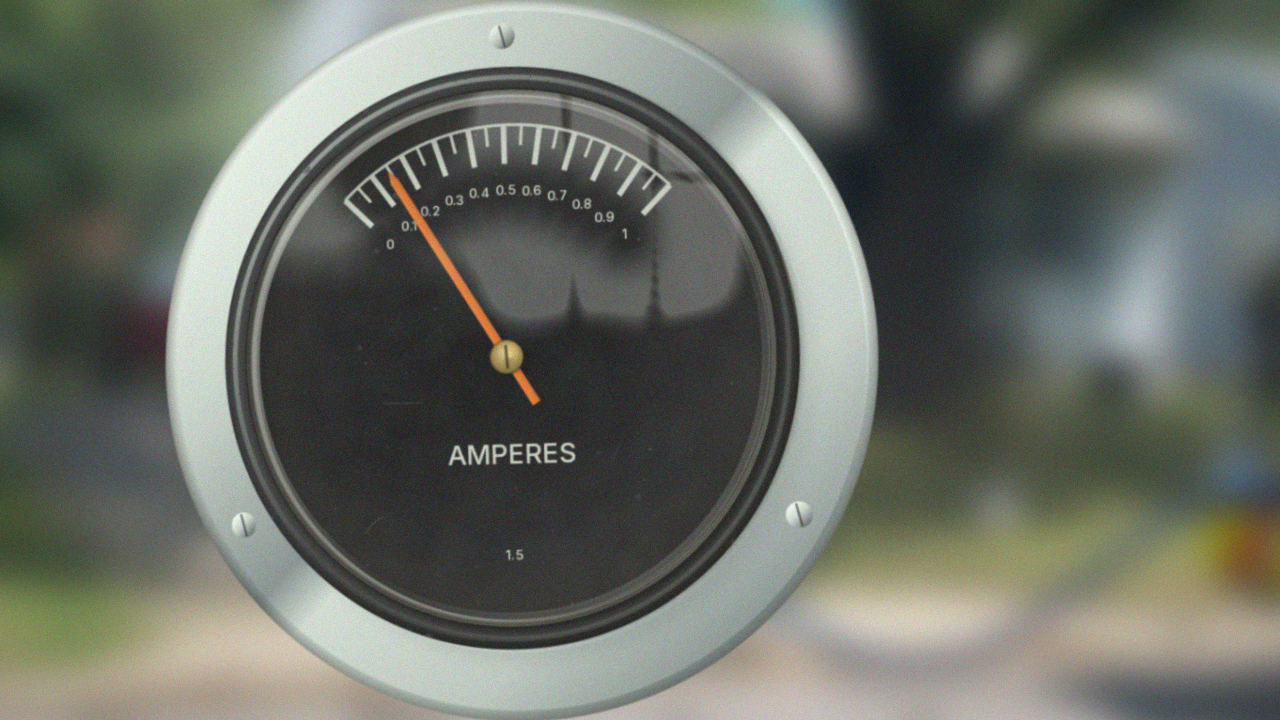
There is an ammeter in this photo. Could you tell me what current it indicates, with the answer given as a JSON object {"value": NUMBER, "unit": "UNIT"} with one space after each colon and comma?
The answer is {"value": 0.15, "unit": "A"}
